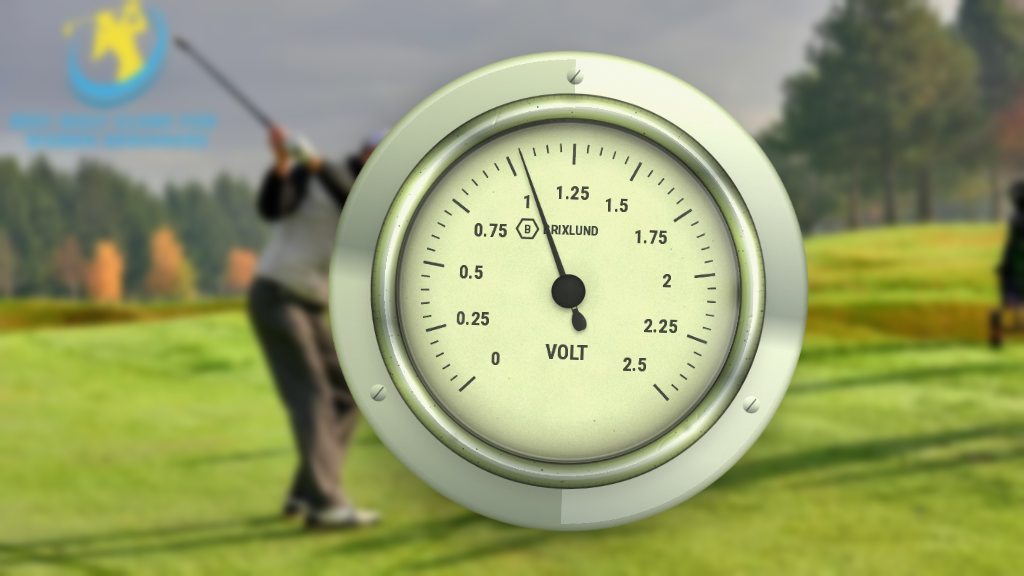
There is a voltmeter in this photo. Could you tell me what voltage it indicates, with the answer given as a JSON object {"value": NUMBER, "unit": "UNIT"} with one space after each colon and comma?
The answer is {"value": 1.05, "unit": "V"}
